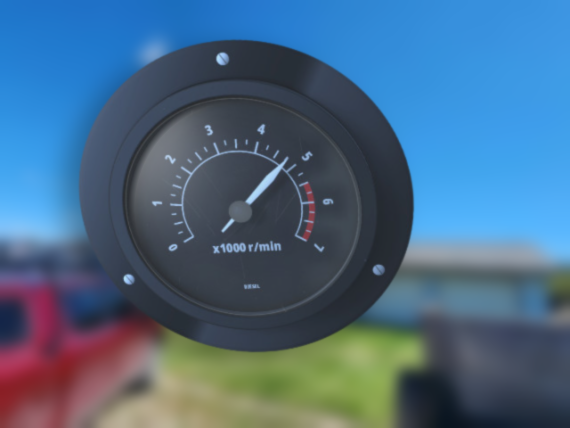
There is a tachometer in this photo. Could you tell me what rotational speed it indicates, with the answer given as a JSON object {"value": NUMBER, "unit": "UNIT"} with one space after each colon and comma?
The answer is {"value": 4750, "unit": "rpm"}
